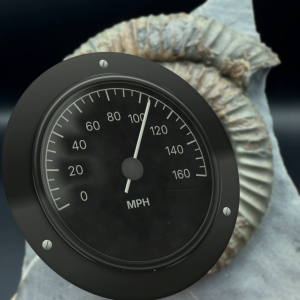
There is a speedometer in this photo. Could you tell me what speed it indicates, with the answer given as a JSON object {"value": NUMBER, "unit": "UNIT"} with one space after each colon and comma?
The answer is {"value": 105, "unit": "mph"}
